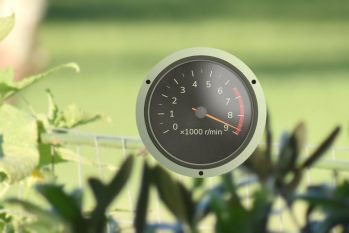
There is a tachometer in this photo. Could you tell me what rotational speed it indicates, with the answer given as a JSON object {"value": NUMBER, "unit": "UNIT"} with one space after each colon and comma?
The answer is {"value": 8750, "unit": "rpm"}
